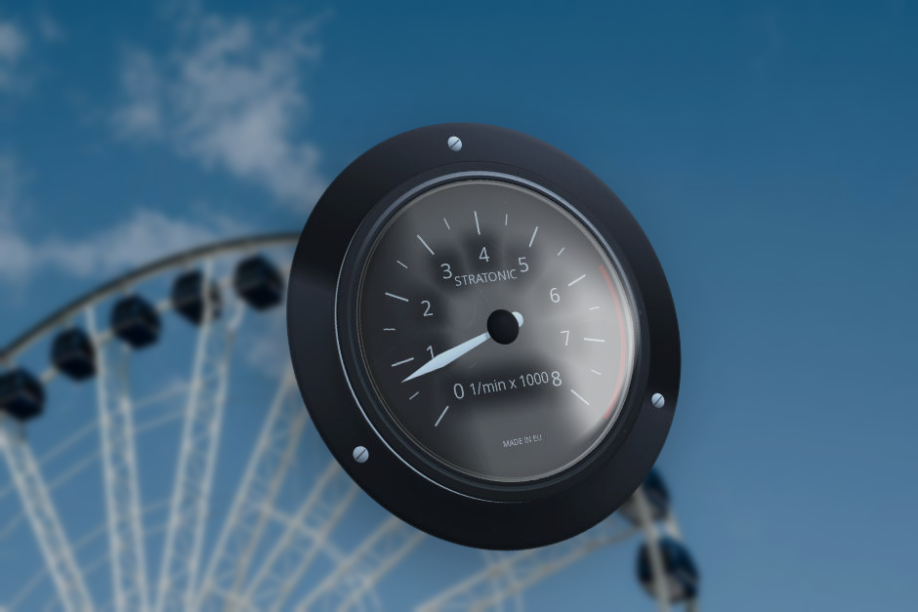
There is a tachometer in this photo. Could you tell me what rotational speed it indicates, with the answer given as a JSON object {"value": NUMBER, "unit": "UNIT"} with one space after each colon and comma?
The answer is {"value": 750, "unit": "rpm"}
